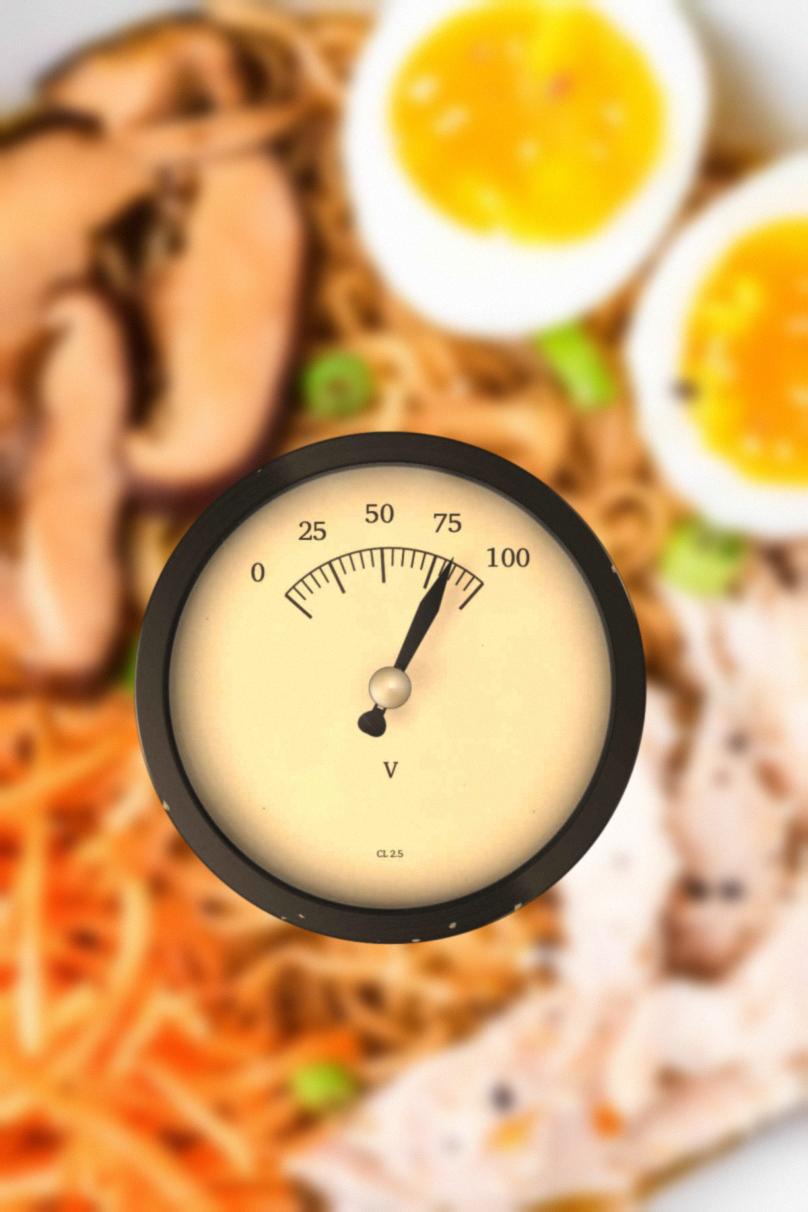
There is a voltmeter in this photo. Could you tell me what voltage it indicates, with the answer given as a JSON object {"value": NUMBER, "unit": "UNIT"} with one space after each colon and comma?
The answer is {"value": 82.5, "unit": "V"}
